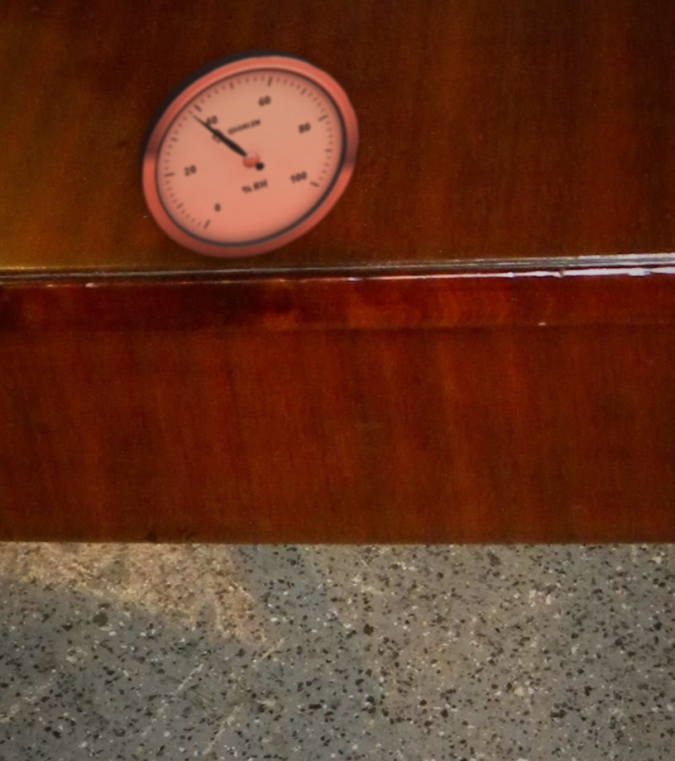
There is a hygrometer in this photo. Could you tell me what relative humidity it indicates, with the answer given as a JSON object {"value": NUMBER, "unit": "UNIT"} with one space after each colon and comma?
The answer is {"value": 38, "unit": "%"}
